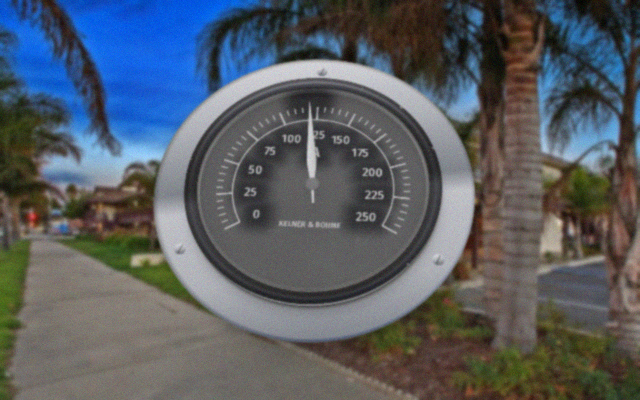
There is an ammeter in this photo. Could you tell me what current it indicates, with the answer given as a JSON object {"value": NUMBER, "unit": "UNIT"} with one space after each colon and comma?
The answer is {"value": 120, "unit": "A"}
